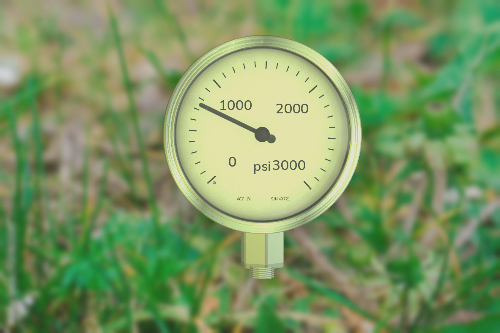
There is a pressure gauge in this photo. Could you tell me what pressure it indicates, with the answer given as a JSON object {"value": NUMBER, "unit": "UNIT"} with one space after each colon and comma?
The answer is {"value": 750, "unit": "psi"}
